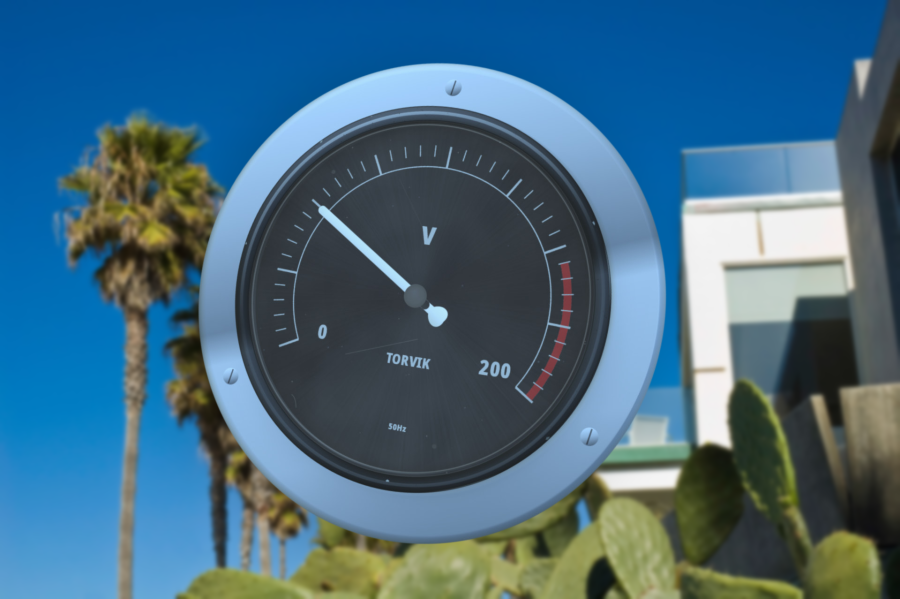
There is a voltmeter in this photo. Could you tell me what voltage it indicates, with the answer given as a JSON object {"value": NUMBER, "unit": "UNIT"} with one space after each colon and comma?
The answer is {"value": 50, "unit": "V"}
